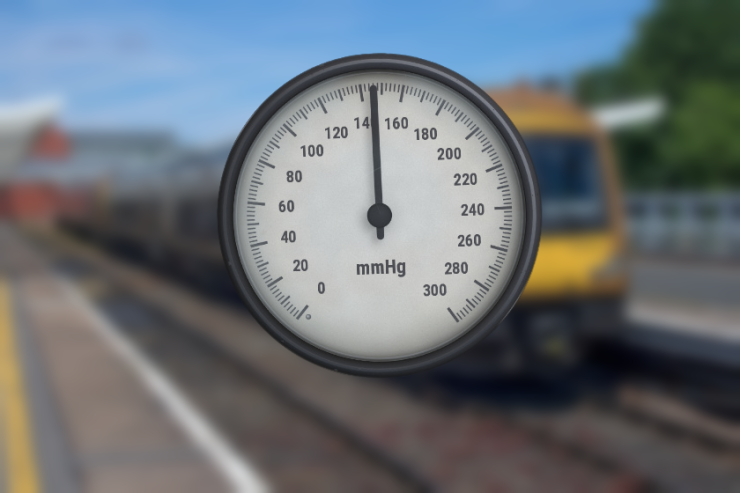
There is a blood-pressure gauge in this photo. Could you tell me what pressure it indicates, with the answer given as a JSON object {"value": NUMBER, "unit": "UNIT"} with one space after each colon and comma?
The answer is {"value": 146, "unit": "mmHg"}
